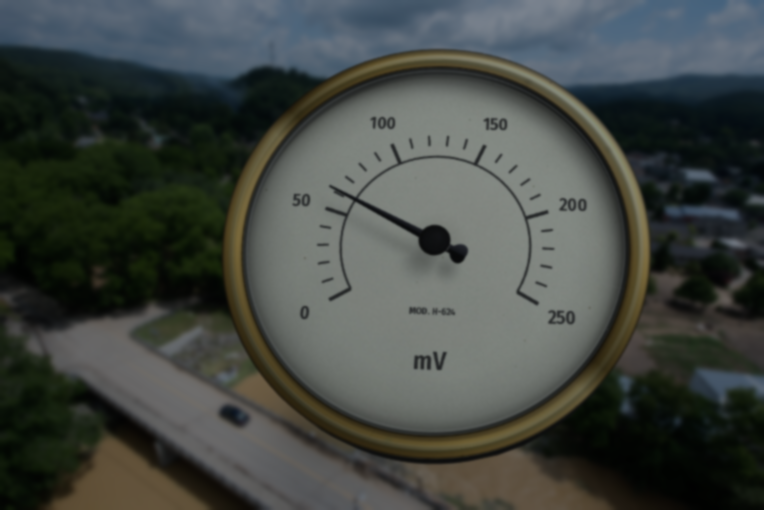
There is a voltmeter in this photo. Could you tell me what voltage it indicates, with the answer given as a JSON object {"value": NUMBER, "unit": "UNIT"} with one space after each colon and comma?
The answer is {"value": 60, "unit": "mV"}
